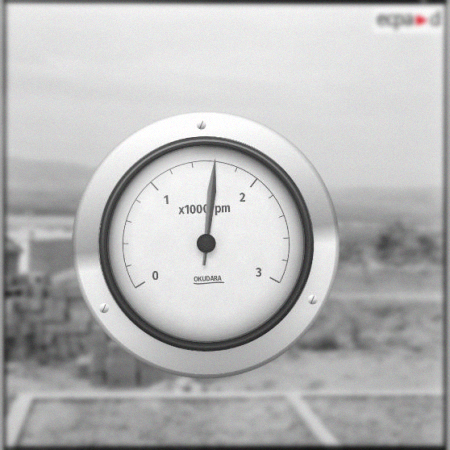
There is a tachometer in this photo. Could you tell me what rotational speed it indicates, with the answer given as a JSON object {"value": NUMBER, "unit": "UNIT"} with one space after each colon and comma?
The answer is {"value": 1600, "unit": "rpm"}
